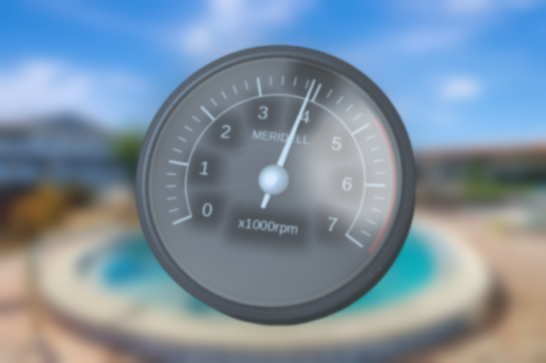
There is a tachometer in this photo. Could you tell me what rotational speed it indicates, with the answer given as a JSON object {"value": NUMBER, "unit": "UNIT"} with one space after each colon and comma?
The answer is {"value": 3900, "unit": "rpm"}
